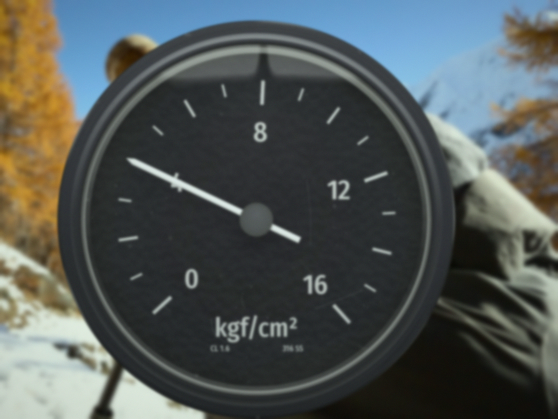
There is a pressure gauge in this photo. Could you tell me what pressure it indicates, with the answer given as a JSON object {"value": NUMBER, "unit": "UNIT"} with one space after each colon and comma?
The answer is {"value": 4, "unit": "kg/cm²"}
